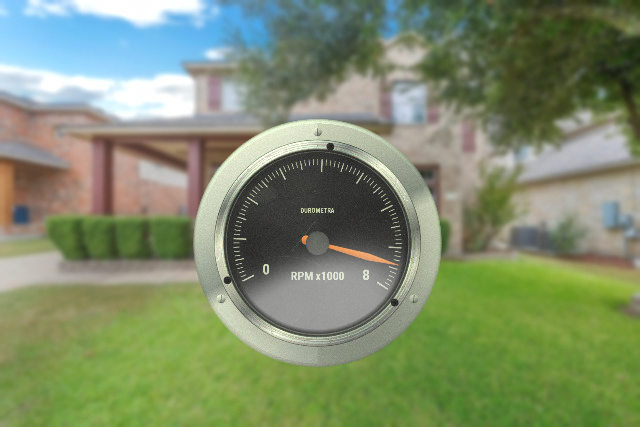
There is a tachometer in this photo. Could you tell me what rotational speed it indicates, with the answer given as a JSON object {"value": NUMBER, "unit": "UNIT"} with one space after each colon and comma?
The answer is {"value": 7400, "unit": "rpm"}
